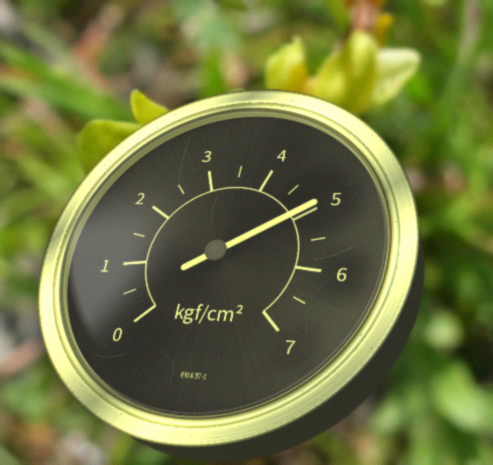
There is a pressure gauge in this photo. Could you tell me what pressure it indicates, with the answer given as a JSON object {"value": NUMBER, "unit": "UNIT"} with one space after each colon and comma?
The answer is {"value": 5, "unit": "kg/cm²"}
